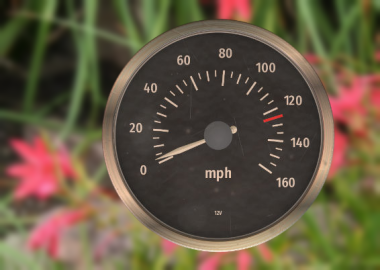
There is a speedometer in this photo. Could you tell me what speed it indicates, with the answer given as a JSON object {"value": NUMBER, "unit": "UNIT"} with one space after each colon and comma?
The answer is {"value": 2.5, "unit": "mph"}
